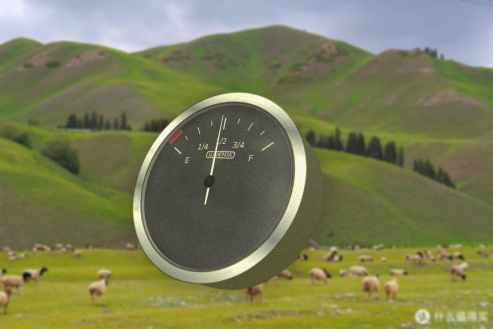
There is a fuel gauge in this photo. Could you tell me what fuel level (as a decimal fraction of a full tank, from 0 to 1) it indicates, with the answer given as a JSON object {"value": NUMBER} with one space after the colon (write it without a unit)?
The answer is {"value": 0.5}
